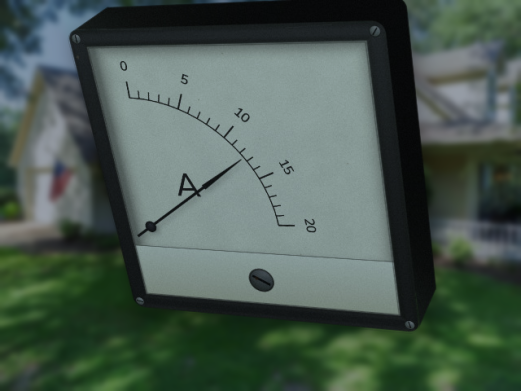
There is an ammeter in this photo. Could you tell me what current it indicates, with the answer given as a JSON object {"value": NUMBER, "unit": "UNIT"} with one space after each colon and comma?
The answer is {"value": 12.5, "unit": "A"}
